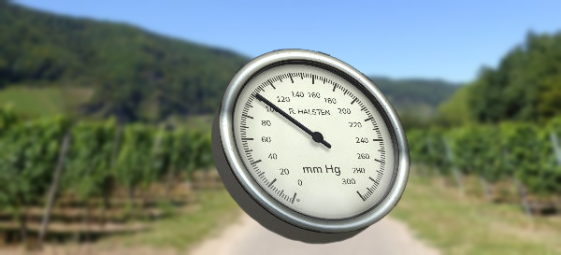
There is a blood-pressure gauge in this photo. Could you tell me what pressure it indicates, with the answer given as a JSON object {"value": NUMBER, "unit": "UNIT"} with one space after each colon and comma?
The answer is {"value": 100, "unit": "mmHg"}
